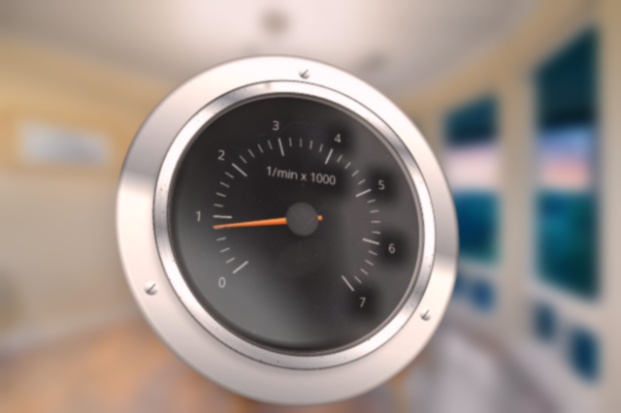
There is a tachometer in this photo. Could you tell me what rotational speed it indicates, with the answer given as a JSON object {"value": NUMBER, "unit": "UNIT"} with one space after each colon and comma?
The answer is {"value": 800, "unit": "rpm"}
